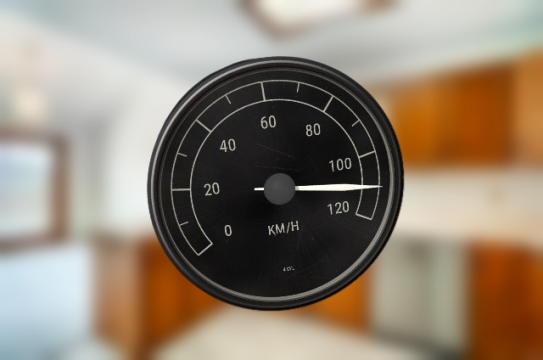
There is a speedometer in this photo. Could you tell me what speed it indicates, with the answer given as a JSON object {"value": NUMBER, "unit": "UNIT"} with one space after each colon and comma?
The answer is {"value": 110, "unit": "km/h"}
